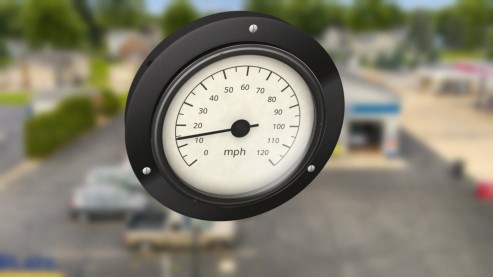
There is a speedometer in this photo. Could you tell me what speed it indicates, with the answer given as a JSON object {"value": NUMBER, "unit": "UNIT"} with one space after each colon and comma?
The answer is {"value": 15, "unit": "mph"}
